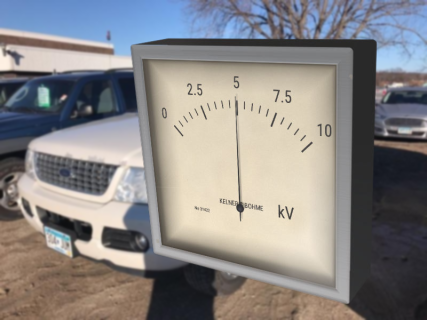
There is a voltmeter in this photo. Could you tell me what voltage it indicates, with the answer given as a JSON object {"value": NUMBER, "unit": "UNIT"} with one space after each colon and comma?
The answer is {"value": 5, "unit": "kV"}
